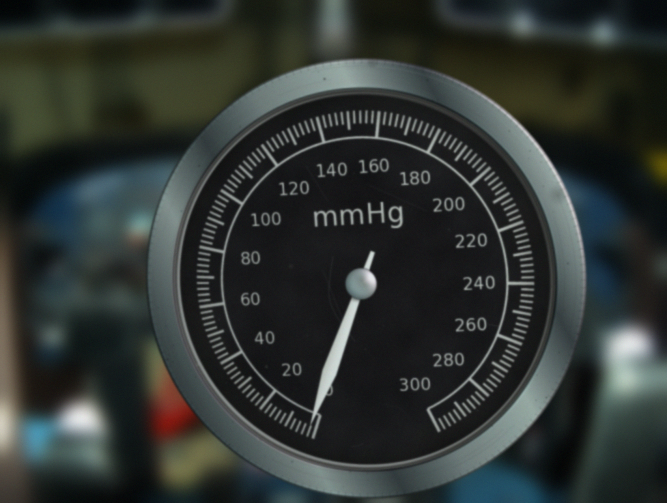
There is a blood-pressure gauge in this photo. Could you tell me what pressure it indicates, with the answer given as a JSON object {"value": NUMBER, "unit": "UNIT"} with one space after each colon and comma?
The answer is {"value": 2, "unit": "mmHg"}
